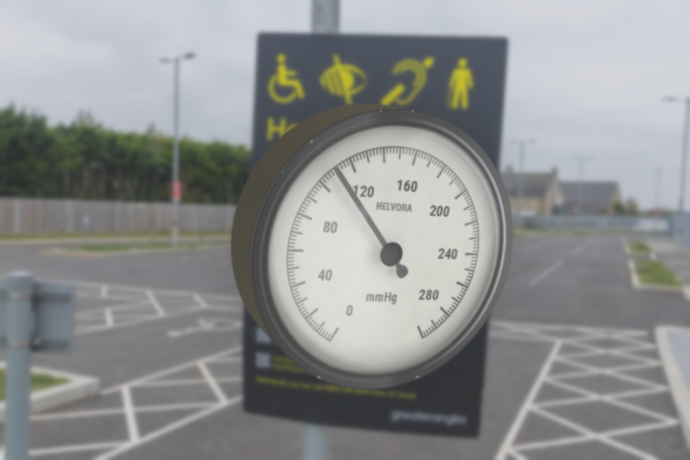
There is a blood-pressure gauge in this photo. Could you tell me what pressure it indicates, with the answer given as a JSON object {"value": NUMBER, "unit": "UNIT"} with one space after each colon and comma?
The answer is {"value": 110, "unit": "mmHg"}
